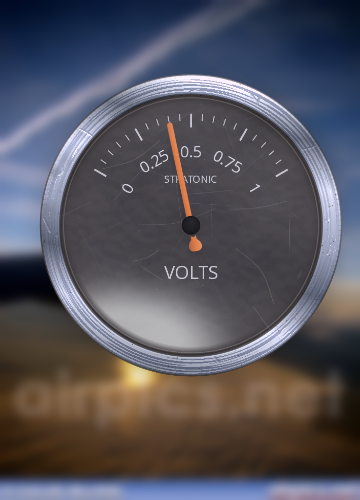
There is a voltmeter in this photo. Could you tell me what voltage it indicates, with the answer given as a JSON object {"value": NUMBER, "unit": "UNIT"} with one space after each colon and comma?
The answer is {"value": 0.4, "unit": "V"}
